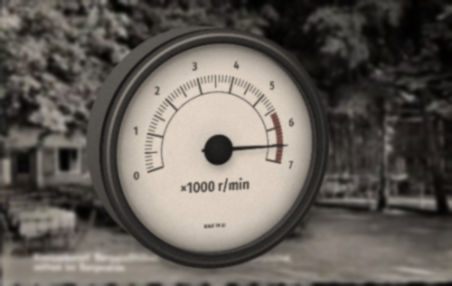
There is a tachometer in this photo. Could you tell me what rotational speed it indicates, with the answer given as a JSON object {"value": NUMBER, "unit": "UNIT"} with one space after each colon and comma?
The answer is {"value": 6500, "unit": "rpm"}
